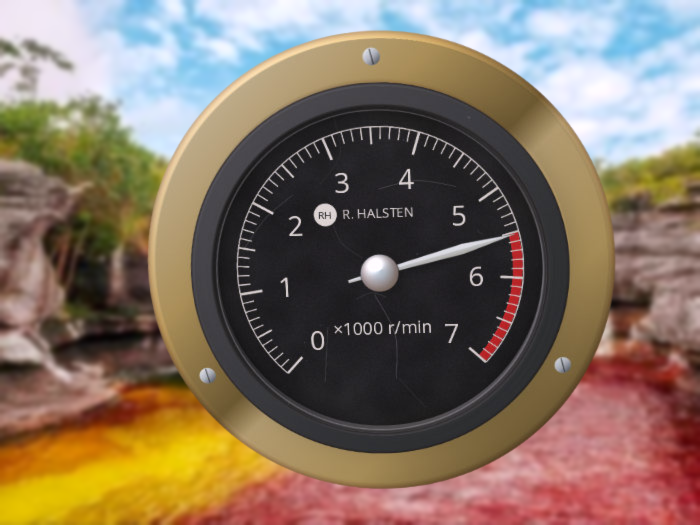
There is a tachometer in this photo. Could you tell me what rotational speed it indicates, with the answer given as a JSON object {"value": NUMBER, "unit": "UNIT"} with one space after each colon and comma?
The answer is {"value": 5500, "unit": "rpm"}
